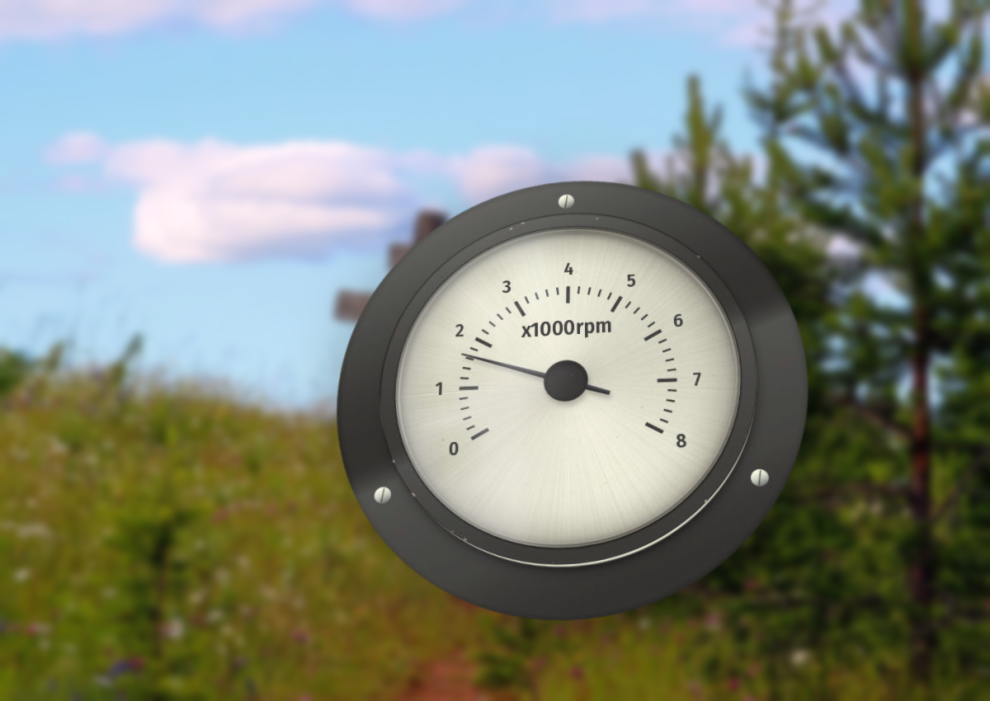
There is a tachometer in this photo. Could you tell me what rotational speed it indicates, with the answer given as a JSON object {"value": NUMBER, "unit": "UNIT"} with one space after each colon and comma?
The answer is {"value": 1600, "unit": "rpm"}
